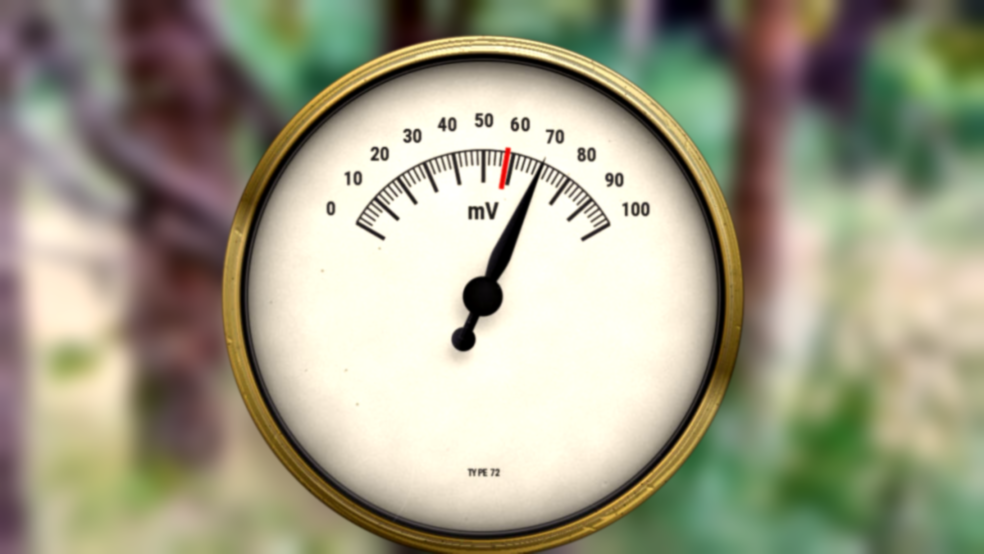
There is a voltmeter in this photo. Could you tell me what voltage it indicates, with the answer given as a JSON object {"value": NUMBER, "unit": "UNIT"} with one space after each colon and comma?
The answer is {"value": 70, "unit": "mV"}
